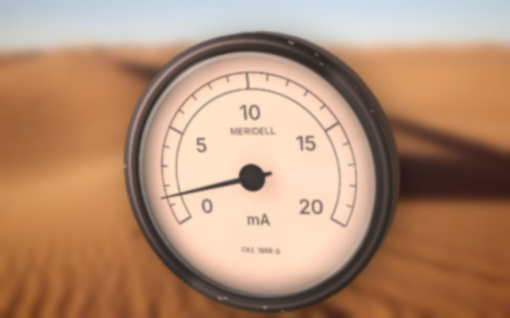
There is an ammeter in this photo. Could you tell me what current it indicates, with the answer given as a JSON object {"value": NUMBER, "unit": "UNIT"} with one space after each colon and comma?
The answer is {"value": 1.5, "unit": "mA"}
